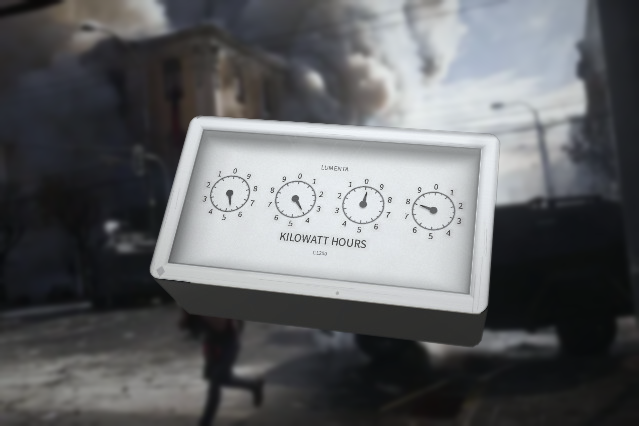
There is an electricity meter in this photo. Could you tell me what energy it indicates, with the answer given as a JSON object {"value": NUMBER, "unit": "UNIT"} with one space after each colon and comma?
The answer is {"value": 5398, "unit": "kWh"}
